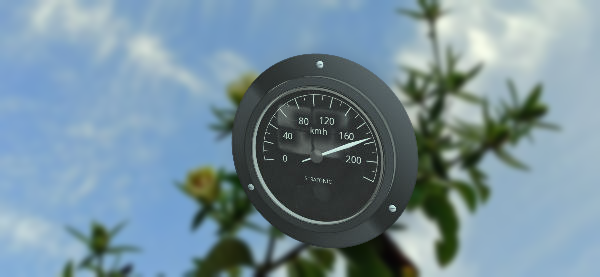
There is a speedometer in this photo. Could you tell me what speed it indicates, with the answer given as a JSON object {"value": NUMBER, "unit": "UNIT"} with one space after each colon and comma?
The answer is {"value": 175, "unit": "km/h"}
